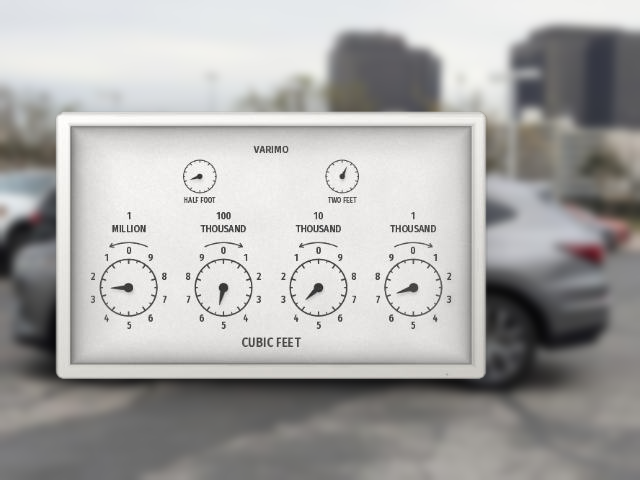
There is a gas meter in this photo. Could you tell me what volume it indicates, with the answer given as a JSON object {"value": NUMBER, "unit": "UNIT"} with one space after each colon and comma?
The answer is {"value": 253700, "unit": "ft³"}
